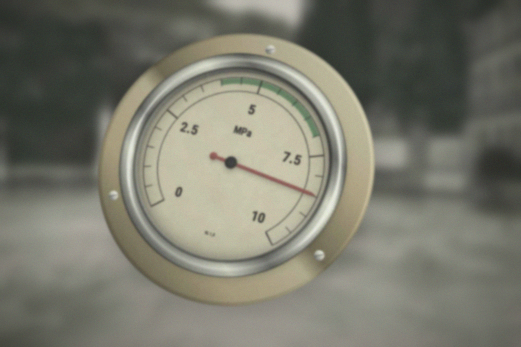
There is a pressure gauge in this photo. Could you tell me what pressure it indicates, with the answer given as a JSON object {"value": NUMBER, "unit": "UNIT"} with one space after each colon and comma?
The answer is {"value": 8.5, "unit": "MPa"}
